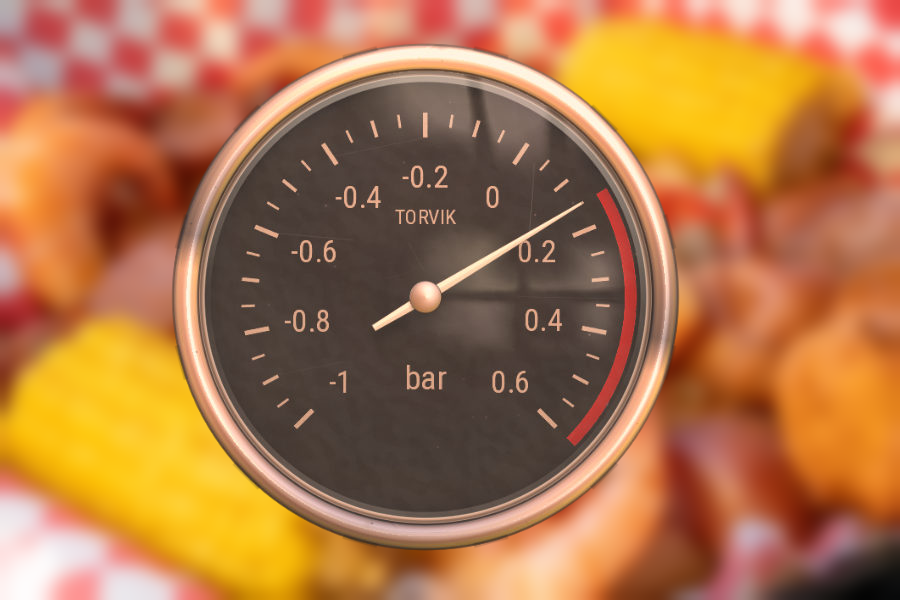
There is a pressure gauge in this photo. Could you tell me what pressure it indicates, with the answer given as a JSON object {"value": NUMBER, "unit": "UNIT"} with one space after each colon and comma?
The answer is {"value": 0.15, "unit": "bar"}
